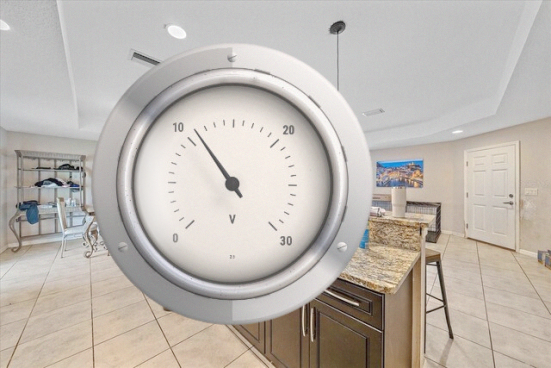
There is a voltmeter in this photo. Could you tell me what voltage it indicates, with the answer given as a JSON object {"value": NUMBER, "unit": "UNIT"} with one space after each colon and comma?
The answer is {"value": 11, "unit": "V"}
